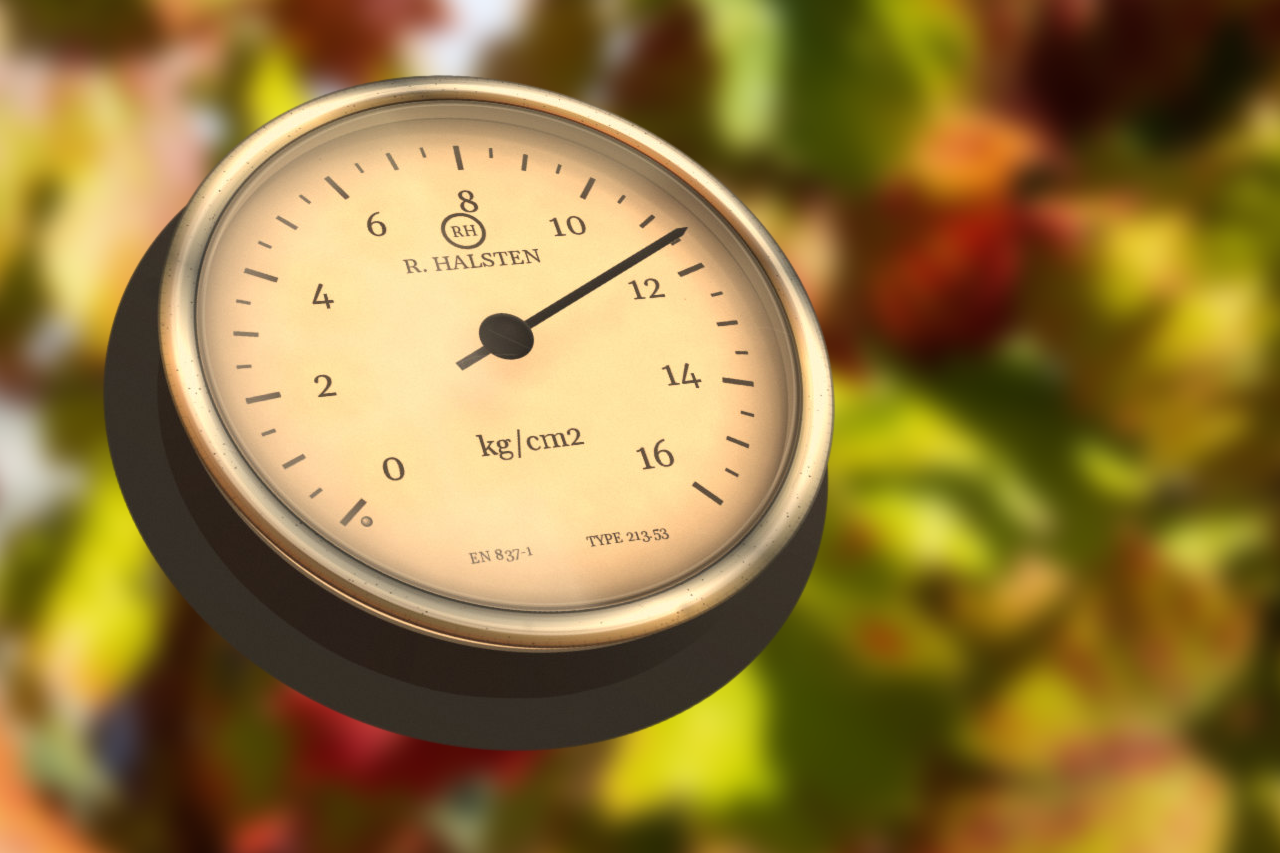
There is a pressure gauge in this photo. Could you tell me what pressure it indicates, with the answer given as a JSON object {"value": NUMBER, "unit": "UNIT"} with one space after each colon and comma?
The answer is {"value": 11.5, "unit": "kg/cm²"}
